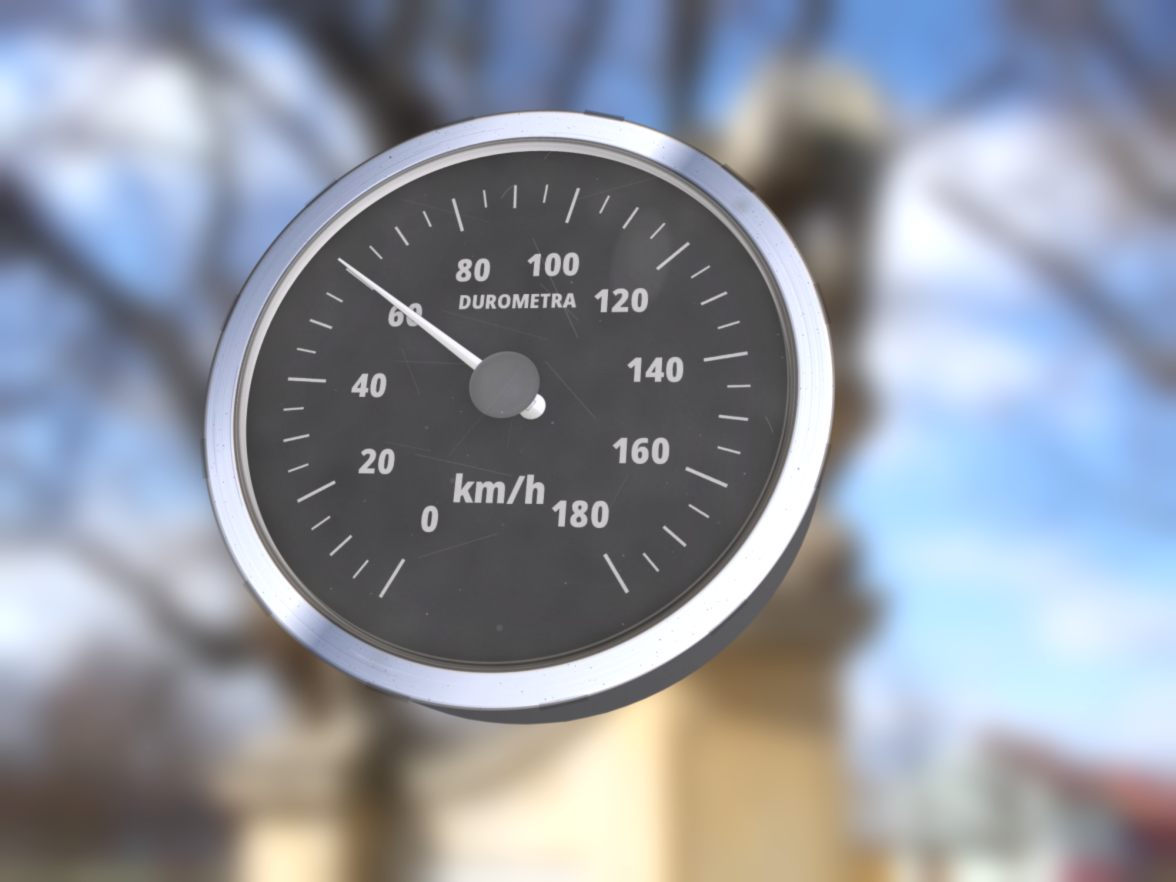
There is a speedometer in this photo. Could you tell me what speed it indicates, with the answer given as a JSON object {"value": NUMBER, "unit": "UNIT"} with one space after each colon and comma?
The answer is {"value": 60, "unit": "km/h"}
